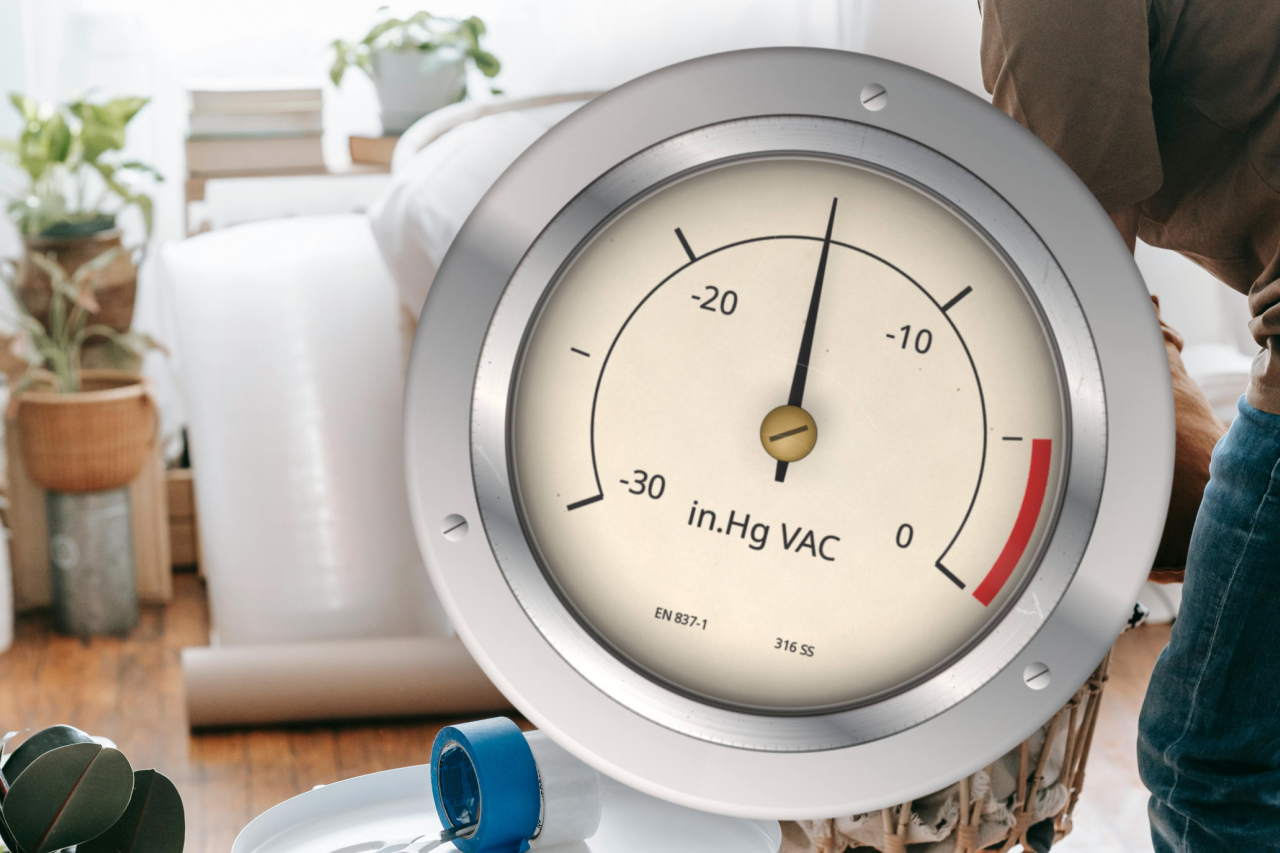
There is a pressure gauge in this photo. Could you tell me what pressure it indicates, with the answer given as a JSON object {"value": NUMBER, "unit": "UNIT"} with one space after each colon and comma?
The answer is {"value": -15, "unit": "inHg"}
